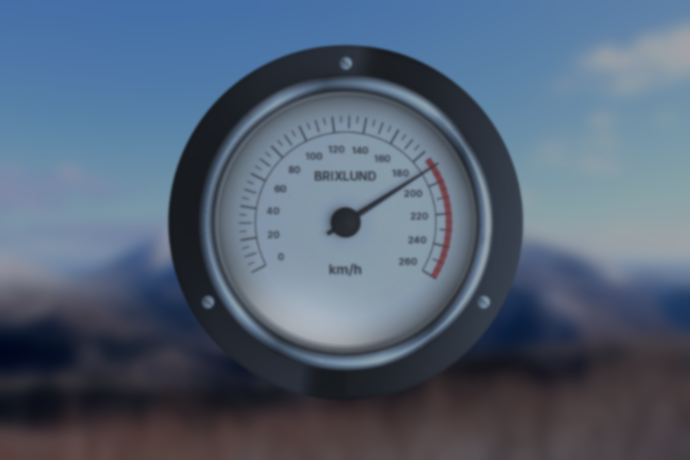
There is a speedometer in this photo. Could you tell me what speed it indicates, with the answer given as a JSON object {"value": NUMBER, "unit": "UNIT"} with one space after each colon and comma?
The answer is {"value": 190, "unit": "km/h"}
